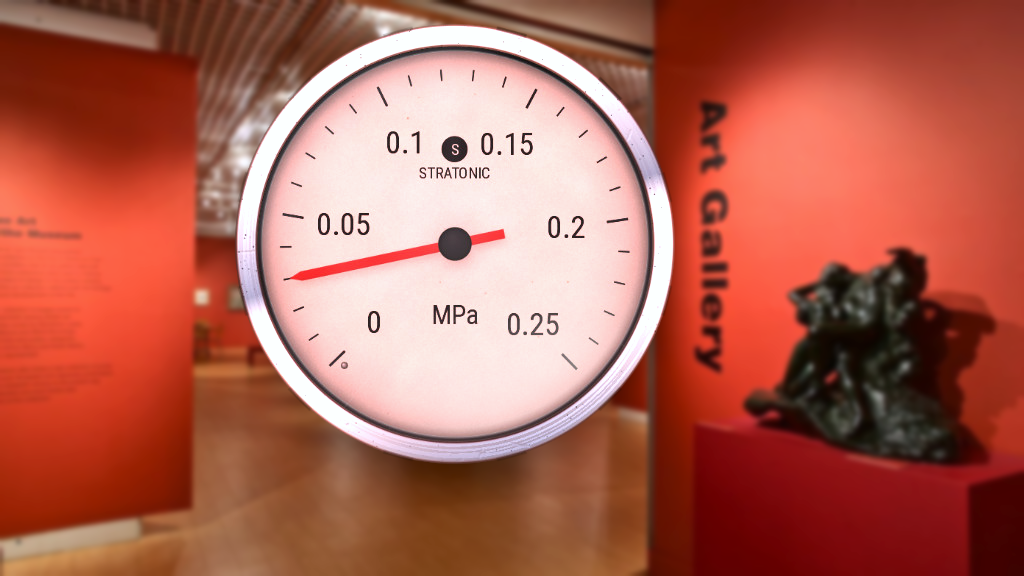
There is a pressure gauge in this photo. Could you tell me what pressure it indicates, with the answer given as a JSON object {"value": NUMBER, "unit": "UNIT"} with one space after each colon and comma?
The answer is {"value": 0.03, "unit": "MPa"}
